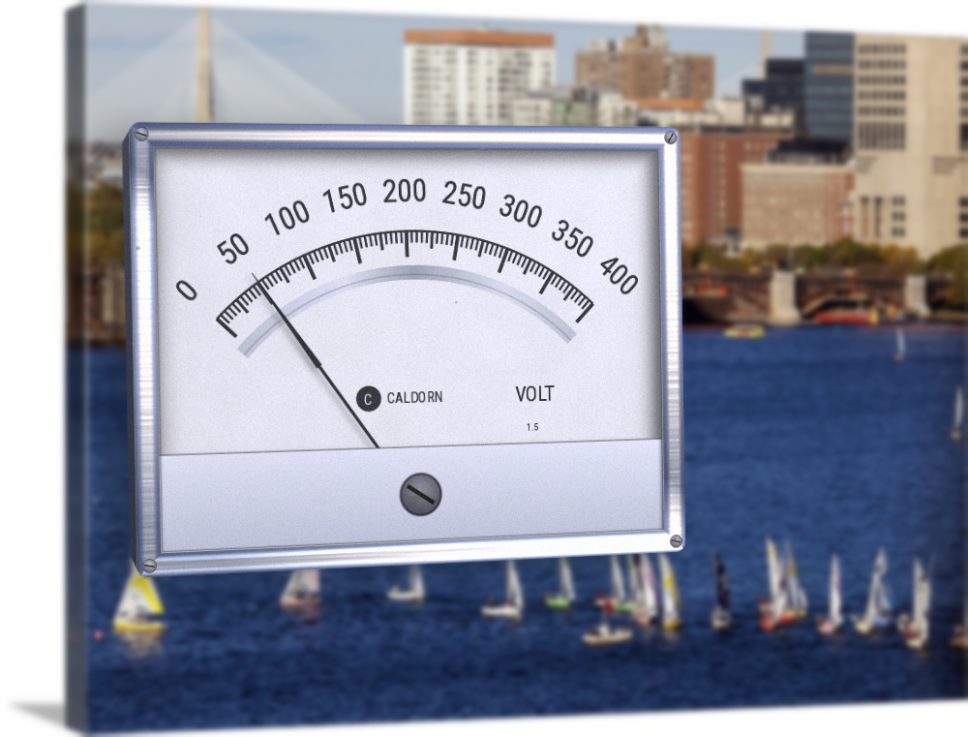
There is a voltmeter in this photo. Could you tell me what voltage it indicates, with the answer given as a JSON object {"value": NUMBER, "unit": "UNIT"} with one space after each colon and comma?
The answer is {"value": 50, "unit": "V"}
